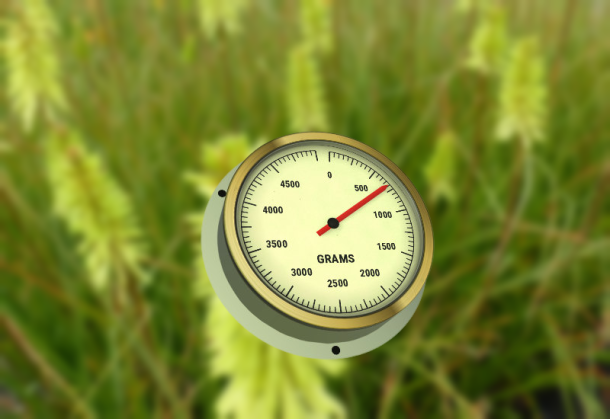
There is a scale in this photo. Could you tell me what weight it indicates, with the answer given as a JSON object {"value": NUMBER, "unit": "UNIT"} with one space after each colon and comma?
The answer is {"value": 700, "unit": "g"}
